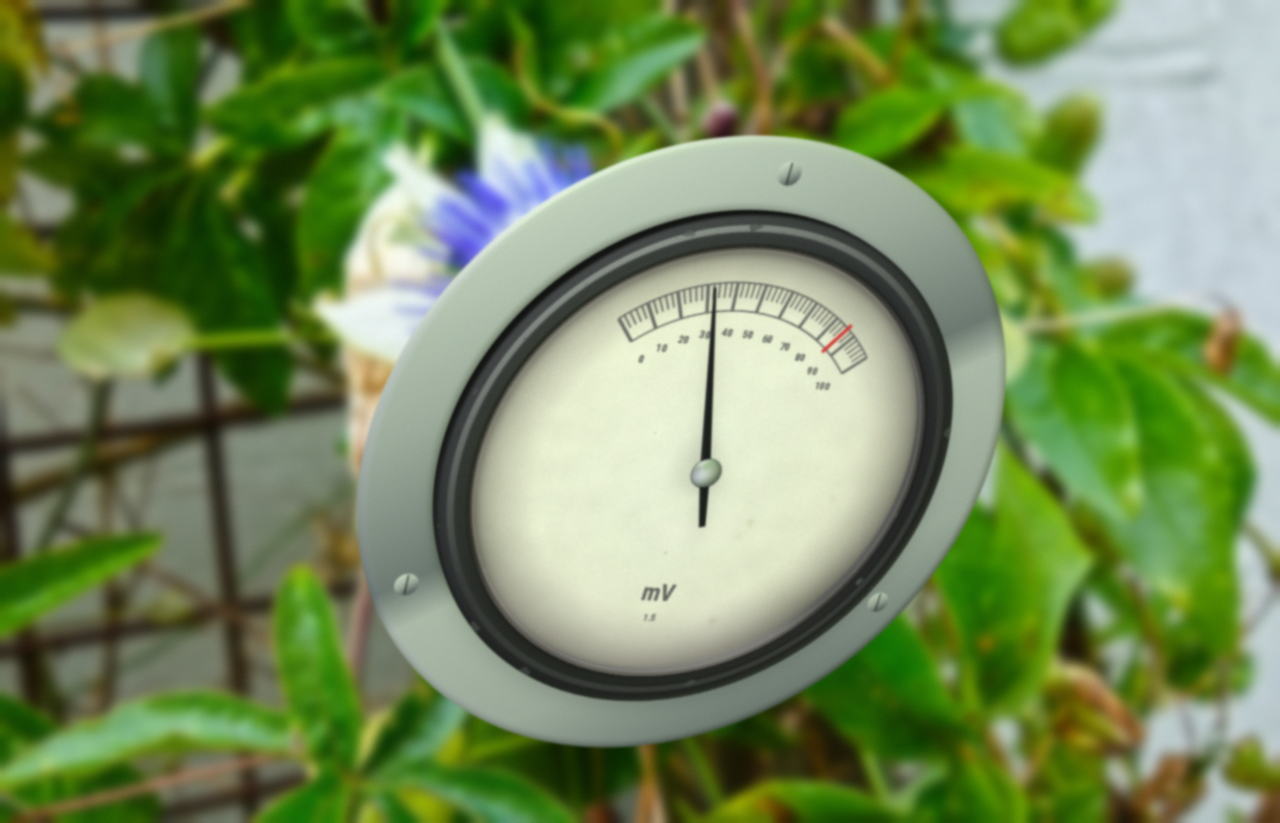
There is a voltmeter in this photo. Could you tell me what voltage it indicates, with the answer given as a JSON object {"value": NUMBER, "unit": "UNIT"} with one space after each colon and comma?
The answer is {"value": 30, "unit": "mV"}
